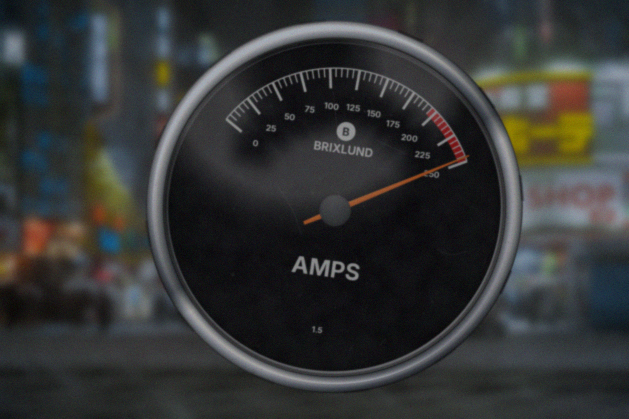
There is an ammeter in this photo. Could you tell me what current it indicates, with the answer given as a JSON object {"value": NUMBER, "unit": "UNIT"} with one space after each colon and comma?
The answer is {"value": 245, "unit": "A"}
